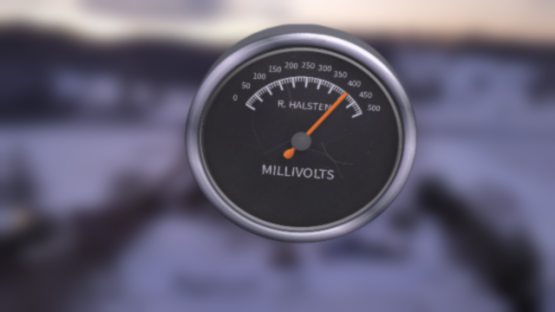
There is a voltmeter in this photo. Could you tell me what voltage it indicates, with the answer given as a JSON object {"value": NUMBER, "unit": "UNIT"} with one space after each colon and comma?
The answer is {"value": 400, "unit": "mV"}
